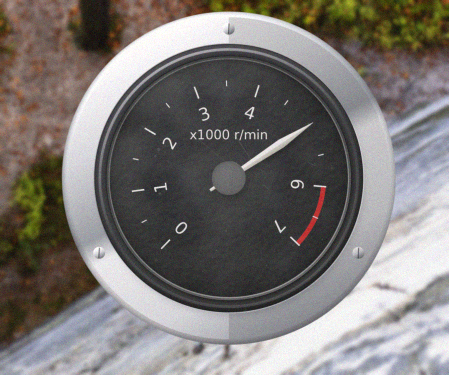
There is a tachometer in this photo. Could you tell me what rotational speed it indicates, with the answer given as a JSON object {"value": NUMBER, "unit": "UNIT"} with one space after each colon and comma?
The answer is {"value": 5000, "unit": "rpm"}
